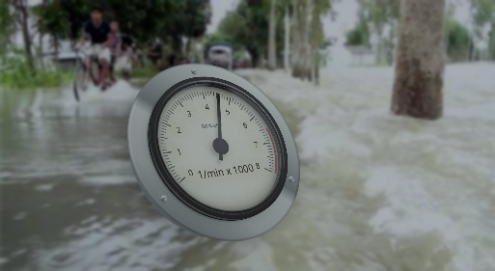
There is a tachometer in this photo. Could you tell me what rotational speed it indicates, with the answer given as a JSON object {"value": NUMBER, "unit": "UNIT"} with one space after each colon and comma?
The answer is {"value": 4500, "unit": "rpm"}
